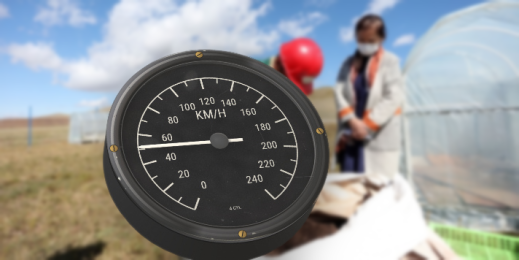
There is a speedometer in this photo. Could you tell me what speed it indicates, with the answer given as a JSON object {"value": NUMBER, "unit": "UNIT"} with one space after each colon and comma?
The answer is {"value": 50, "unit": "km/h"}
